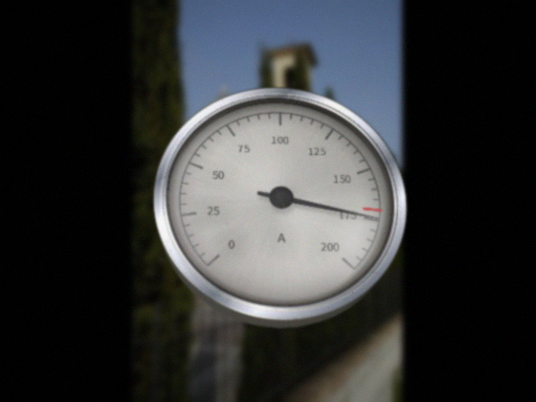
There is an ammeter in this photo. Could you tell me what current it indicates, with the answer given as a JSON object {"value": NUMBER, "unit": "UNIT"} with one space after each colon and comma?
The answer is {"value": 175, "unit": "A"}
